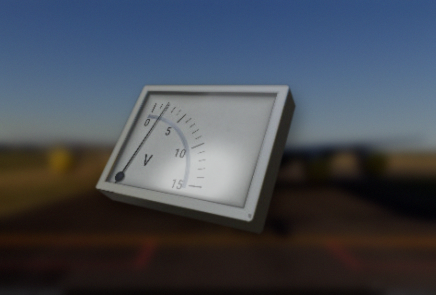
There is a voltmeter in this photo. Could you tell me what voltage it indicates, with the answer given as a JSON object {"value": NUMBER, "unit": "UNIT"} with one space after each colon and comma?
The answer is {"value": 2, "unit": "V"}
